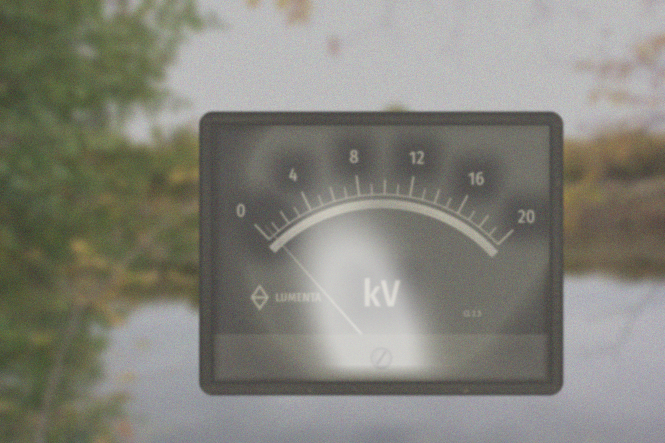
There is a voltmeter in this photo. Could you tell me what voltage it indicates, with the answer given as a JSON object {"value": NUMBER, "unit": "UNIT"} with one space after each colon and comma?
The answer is {"value": 0.5, "unit": "kV"}
